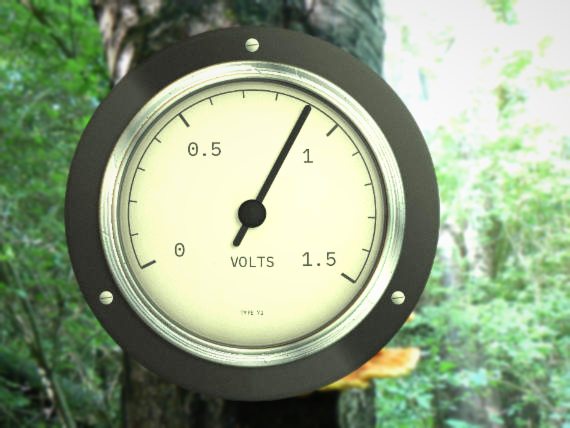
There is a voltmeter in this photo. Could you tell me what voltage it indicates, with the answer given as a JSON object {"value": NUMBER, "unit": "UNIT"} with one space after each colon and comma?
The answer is {"value": 0.9, "unit": "V"}
